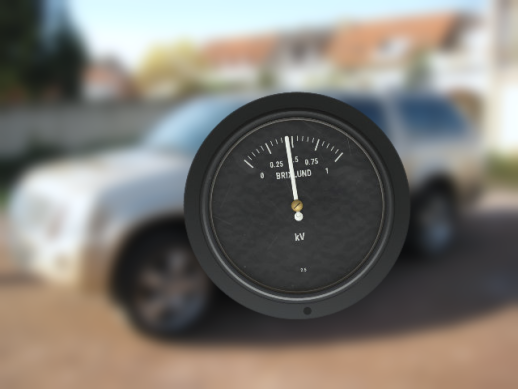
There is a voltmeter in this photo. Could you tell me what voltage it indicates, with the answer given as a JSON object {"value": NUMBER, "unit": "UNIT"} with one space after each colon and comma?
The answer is {"value": 0.45, "unit": "kV"}
